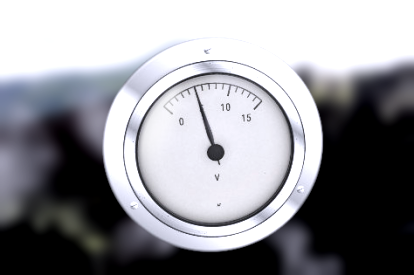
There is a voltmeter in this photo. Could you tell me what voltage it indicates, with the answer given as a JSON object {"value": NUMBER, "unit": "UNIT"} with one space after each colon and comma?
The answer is {"value": 5, "unit": "V"}
